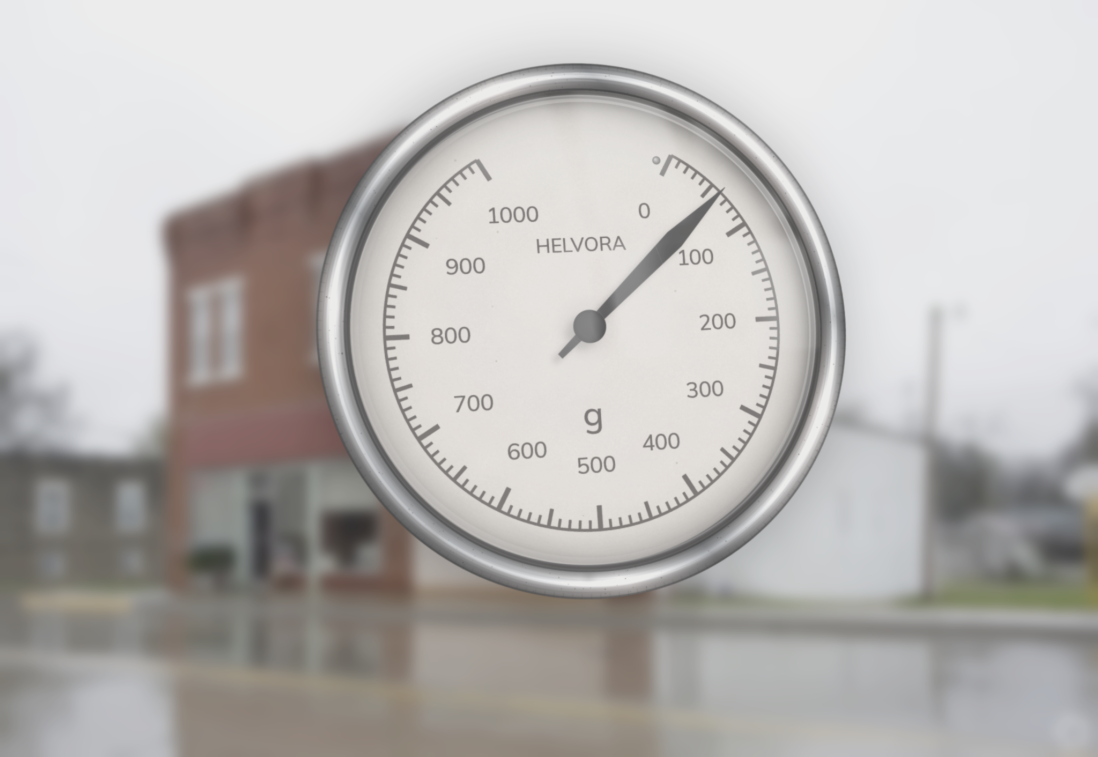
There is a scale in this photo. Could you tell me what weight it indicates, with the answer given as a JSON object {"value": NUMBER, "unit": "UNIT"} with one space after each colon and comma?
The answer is {"value": 60, "unit": "g"}
